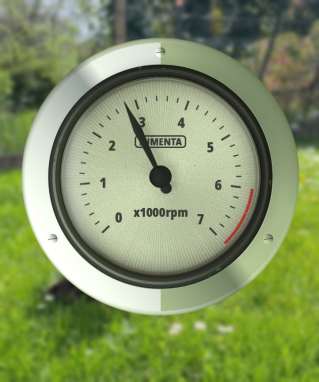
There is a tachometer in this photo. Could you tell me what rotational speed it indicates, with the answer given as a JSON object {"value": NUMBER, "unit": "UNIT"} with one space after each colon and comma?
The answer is {"value": 2800, "unit": "rpm"}
